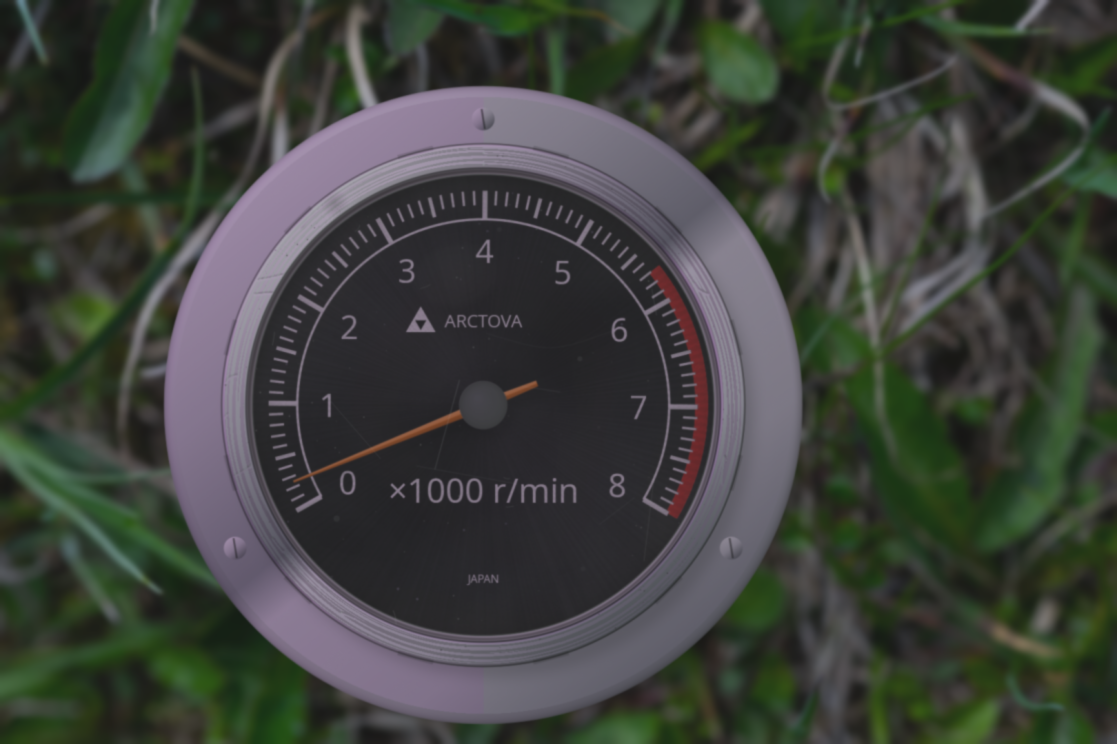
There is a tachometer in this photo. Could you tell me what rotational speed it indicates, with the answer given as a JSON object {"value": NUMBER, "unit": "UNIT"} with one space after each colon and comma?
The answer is {"value": 250, "unit": "rpm"}
